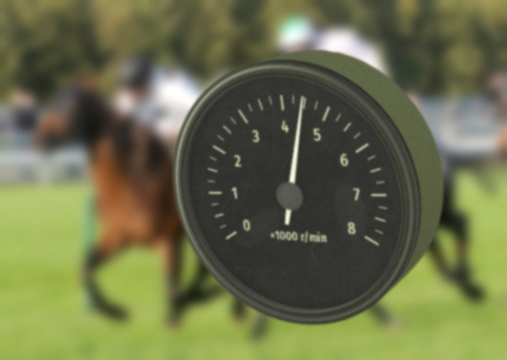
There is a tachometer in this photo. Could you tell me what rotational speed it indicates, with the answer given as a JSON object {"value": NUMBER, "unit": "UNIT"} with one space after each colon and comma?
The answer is {"value": 4500, "unit": "rpm"}
